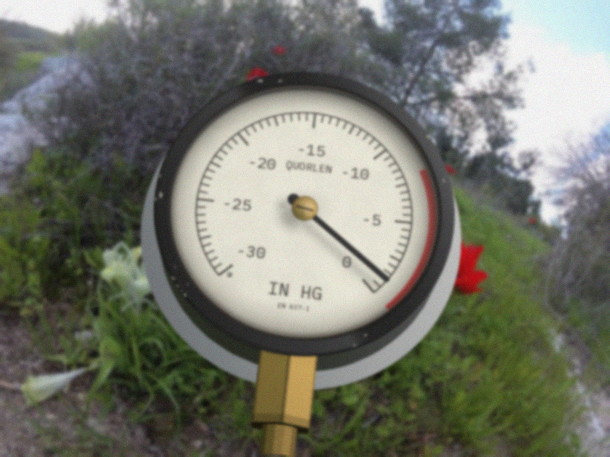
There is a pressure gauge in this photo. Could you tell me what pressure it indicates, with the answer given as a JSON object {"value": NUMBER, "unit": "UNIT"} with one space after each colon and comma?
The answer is {"value": -1, "unit": "inHg"}
